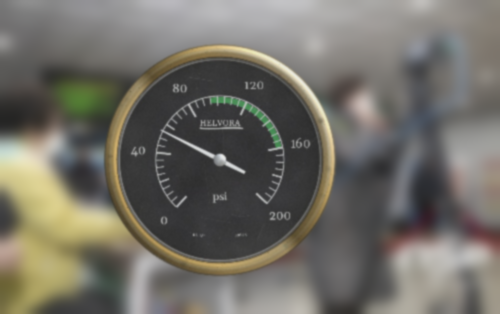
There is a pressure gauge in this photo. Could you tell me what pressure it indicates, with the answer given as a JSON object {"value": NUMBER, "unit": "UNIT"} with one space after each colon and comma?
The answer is {"value": 55, "unit": "psi"}
